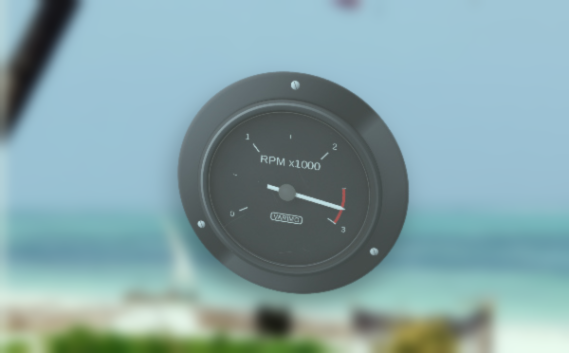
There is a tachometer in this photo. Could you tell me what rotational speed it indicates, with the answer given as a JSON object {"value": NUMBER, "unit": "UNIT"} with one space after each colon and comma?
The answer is {"value": 2750, "unit": "rpm"}
